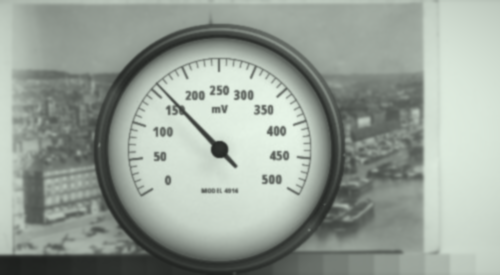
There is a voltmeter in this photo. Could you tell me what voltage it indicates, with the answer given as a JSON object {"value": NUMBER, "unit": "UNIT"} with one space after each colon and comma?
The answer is {"value": 160, "unit": "mV"}
